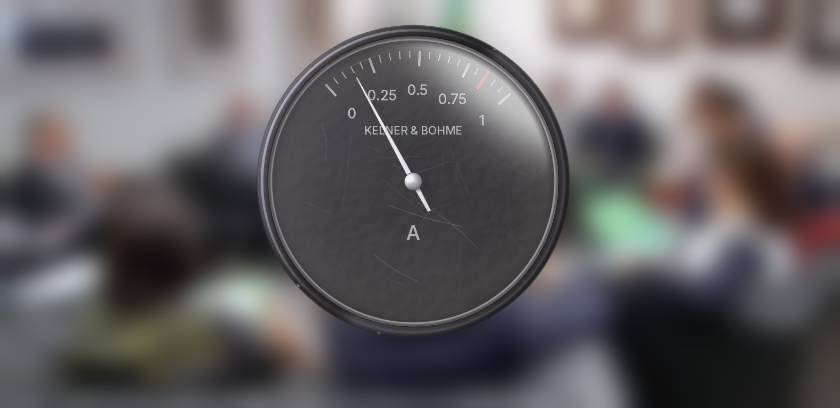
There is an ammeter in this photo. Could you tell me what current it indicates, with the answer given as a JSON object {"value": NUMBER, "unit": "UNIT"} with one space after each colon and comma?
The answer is {"value": 0.15, "unit": "A"}
